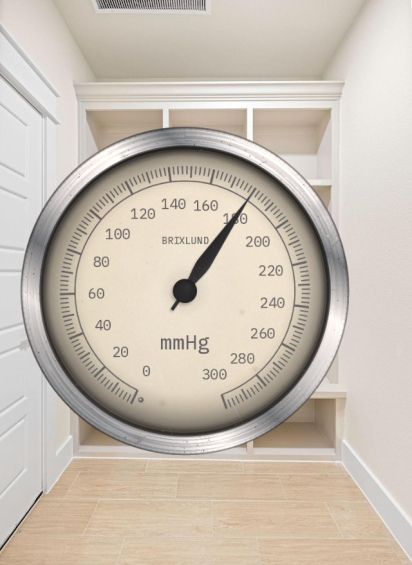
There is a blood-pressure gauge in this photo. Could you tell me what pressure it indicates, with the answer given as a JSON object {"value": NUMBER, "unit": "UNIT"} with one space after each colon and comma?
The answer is {"value": 180, "unit": "mmHg"}
